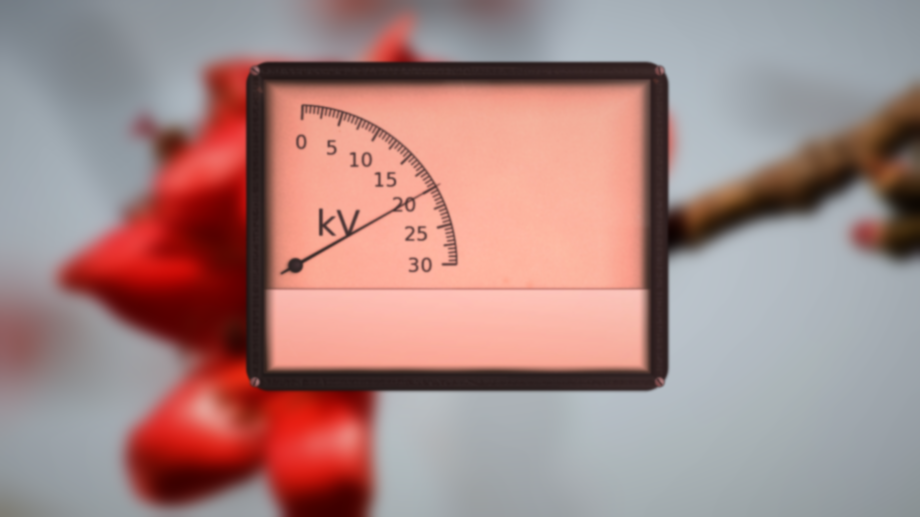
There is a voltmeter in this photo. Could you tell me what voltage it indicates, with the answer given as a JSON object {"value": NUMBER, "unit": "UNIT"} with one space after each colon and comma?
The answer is {"value": 20, "unit": "kV"}
